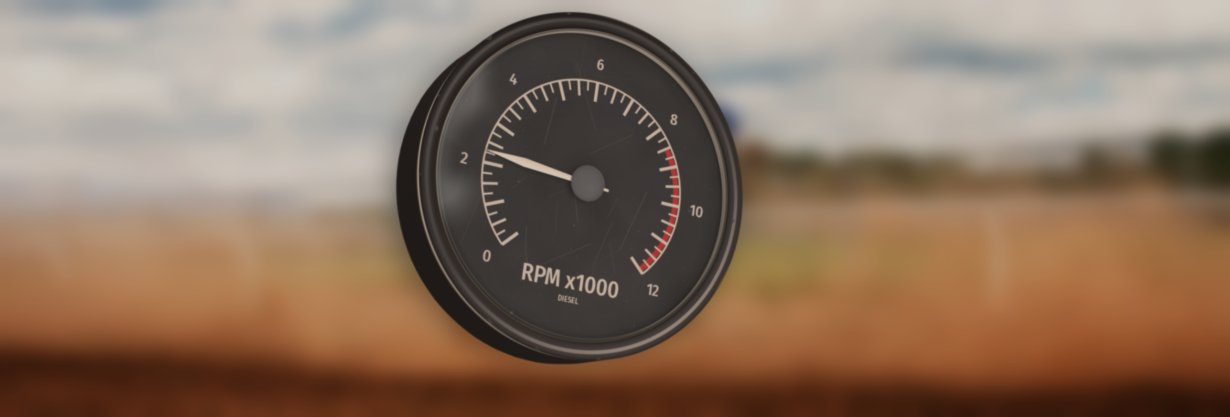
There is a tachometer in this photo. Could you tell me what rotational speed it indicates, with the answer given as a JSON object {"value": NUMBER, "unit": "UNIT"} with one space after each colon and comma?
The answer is {"value": 2250, "unit": "rpm"}
